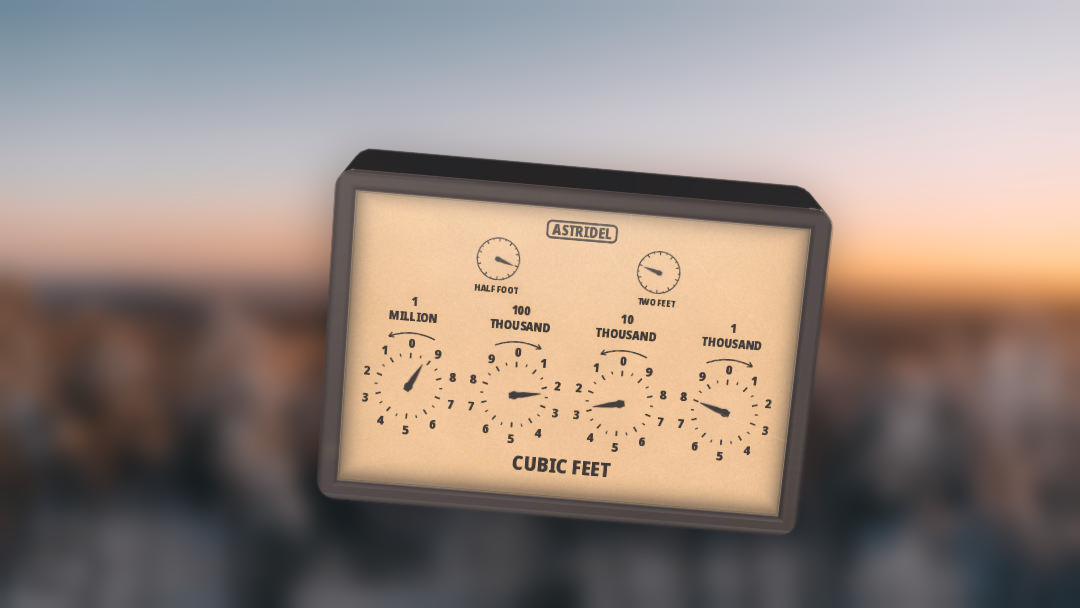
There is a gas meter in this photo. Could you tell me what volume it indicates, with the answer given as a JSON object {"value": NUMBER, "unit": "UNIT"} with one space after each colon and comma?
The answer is {"value": 922800, "unit": "ft³"}
